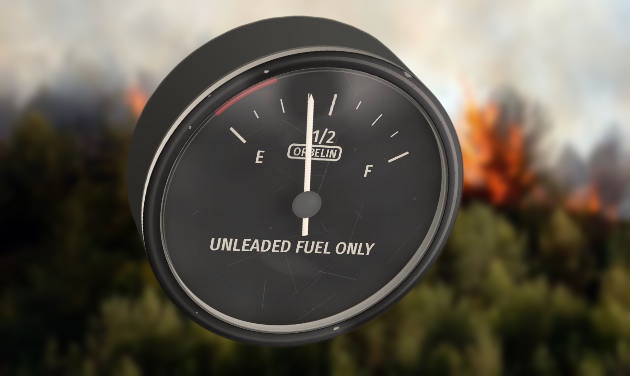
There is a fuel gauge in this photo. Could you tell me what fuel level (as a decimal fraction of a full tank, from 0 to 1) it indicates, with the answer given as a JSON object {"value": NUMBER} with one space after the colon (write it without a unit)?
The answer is {"value": 0.375}
